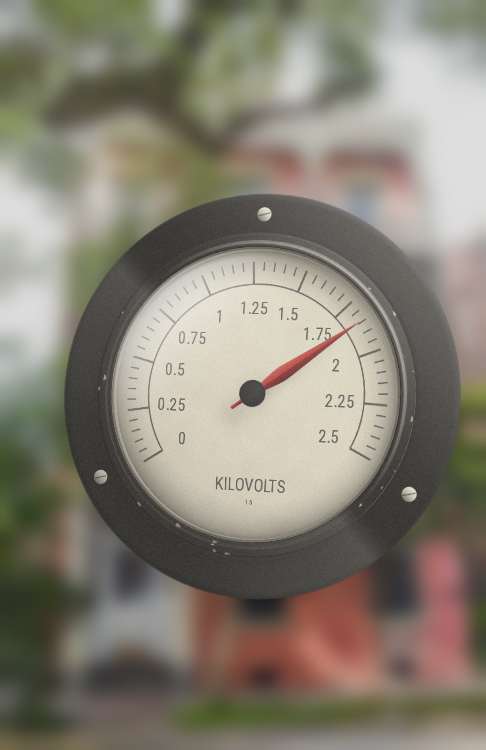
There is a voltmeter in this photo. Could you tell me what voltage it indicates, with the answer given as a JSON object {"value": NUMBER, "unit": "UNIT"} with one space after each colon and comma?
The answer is {"value": 1.85, "unit": "kV"}
